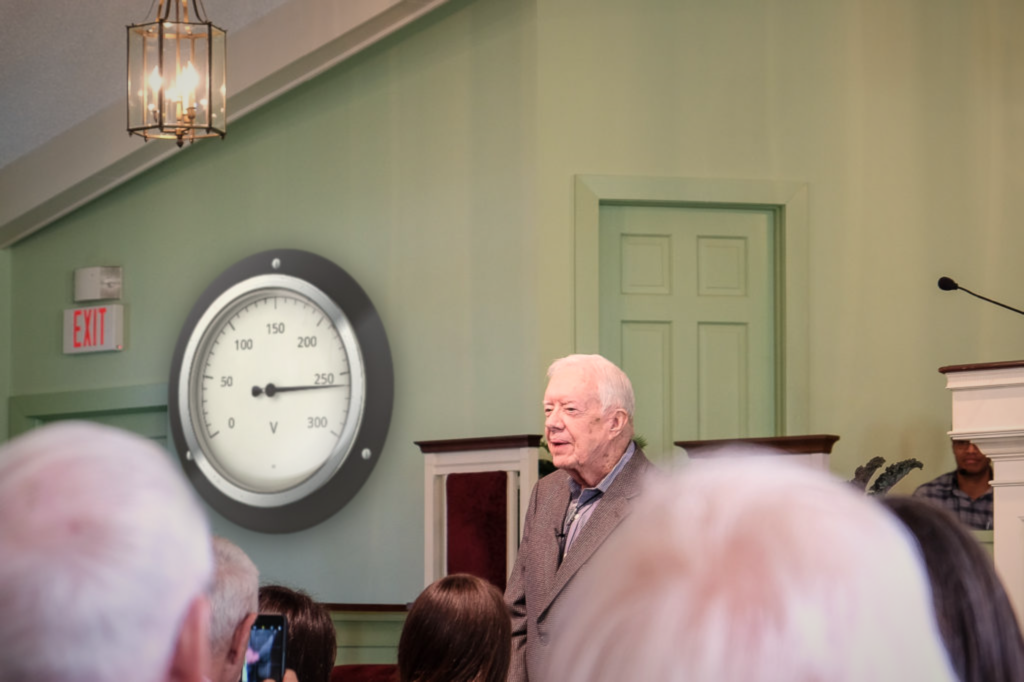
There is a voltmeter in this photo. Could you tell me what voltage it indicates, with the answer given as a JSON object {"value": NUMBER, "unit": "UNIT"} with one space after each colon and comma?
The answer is {"value": 260, "unit": "V"}
